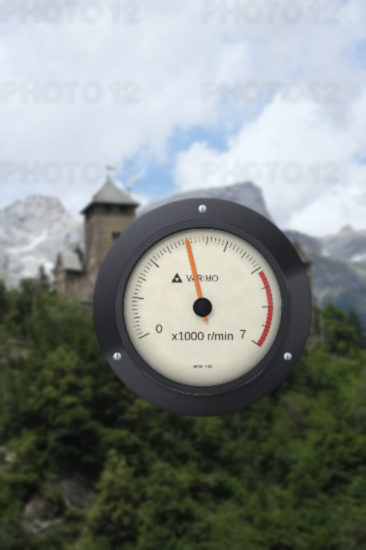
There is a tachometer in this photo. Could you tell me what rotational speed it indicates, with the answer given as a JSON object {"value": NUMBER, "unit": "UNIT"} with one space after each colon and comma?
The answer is {"value": 3000, "unit": "rpm"}
